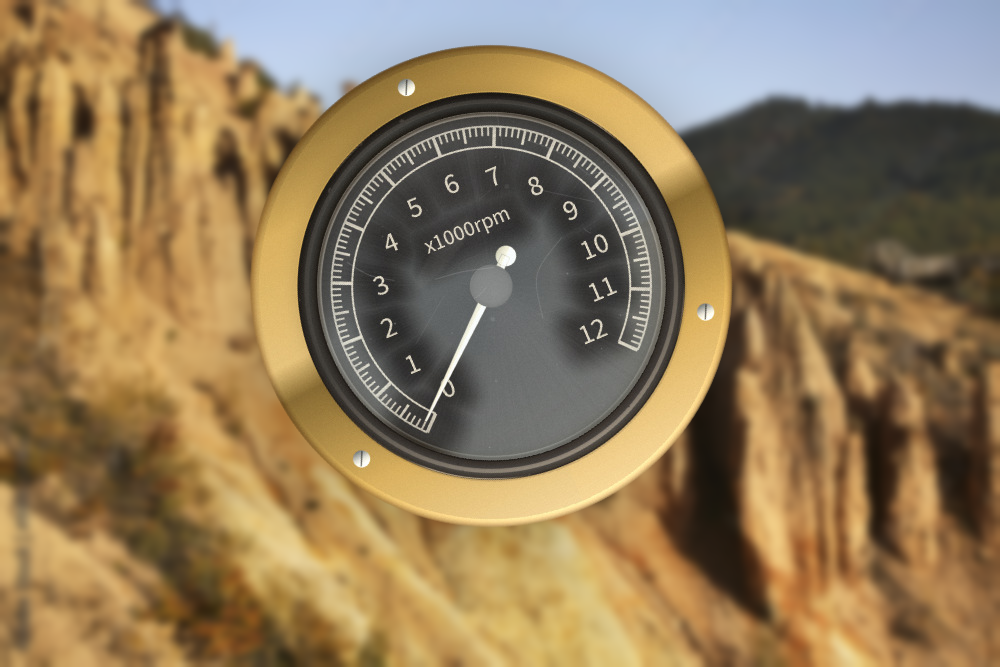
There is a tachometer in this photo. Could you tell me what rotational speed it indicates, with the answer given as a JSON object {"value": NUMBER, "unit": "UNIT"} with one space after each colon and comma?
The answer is {"value": 100, "unit": "rpm"}
